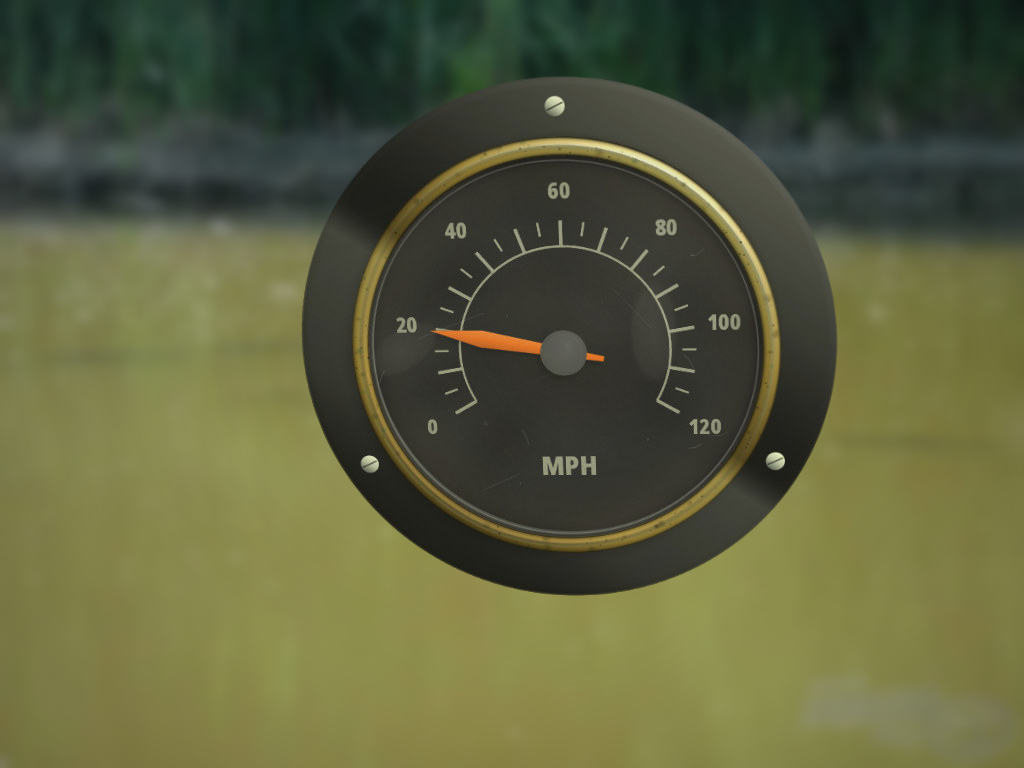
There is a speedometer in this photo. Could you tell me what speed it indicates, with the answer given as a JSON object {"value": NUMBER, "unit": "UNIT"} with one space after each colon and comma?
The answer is {"value": 20, "unit": "mph"}
